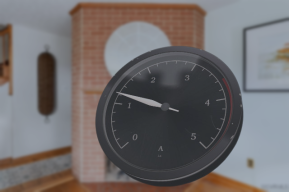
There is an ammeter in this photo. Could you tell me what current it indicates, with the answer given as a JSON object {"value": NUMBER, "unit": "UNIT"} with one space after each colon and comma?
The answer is {"value": 1.2, "unit": "A"}
